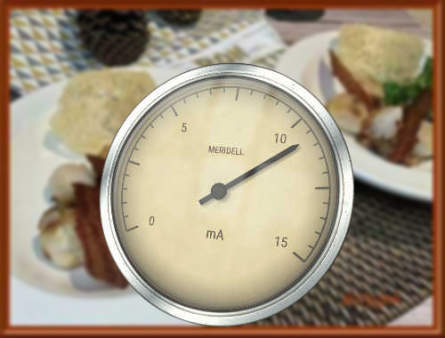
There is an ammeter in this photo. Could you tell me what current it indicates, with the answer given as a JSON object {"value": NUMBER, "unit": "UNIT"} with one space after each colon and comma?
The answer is {"value": 10.75, "unit": "mA"}
